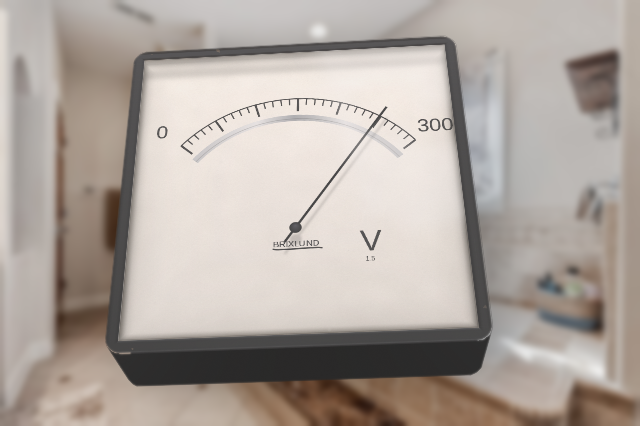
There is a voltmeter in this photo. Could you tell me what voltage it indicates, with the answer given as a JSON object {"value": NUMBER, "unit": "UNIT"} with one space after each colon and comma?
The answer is {"value": 250, "unit": "V"}
